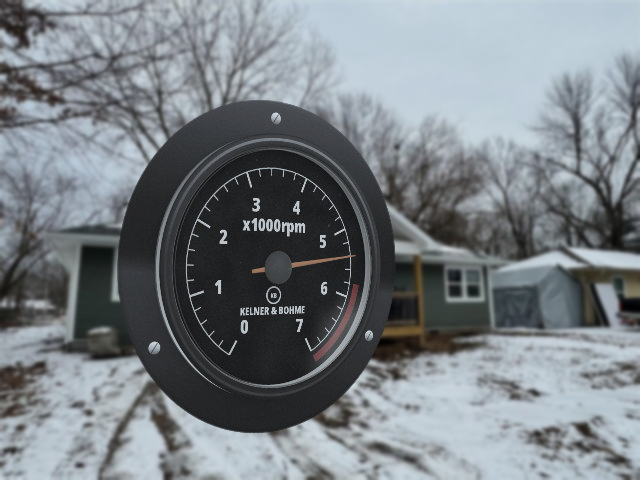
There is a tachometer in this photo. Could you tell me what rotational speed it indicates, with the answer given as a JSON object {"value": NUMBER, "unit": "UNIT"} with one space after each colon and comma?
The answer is {"value": 5400, "unit": "rpm"}
